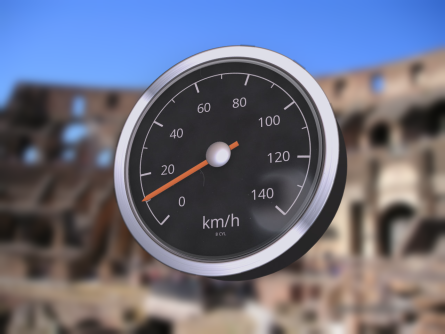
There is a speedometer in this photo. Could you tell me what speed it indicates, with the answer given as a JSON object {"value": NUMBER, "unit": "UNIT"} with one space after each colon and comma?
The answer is {"value": 10, "unit": "km/h"}
